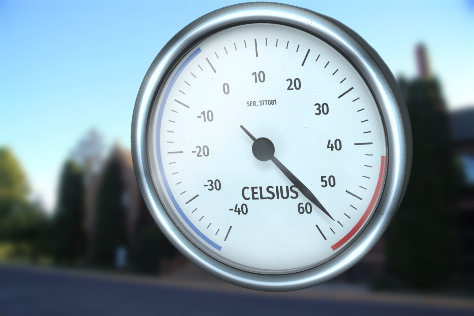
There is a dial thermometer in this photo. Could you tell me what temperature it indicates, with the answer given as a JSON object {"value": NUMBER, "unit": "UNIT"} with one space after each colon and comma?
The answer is {"value": 56, "unit": "°C"}
